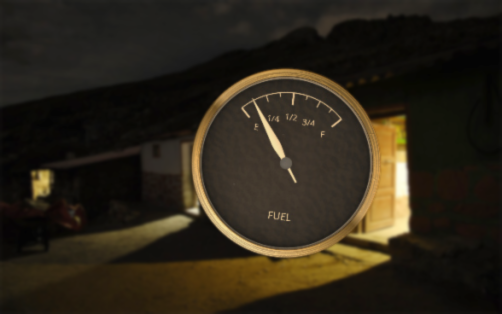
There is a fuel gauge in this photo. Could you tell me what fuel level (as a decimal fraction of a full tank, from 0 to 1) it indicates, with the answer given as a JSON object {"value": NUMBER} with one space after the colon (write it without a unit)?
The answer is {"value": 0.125}
